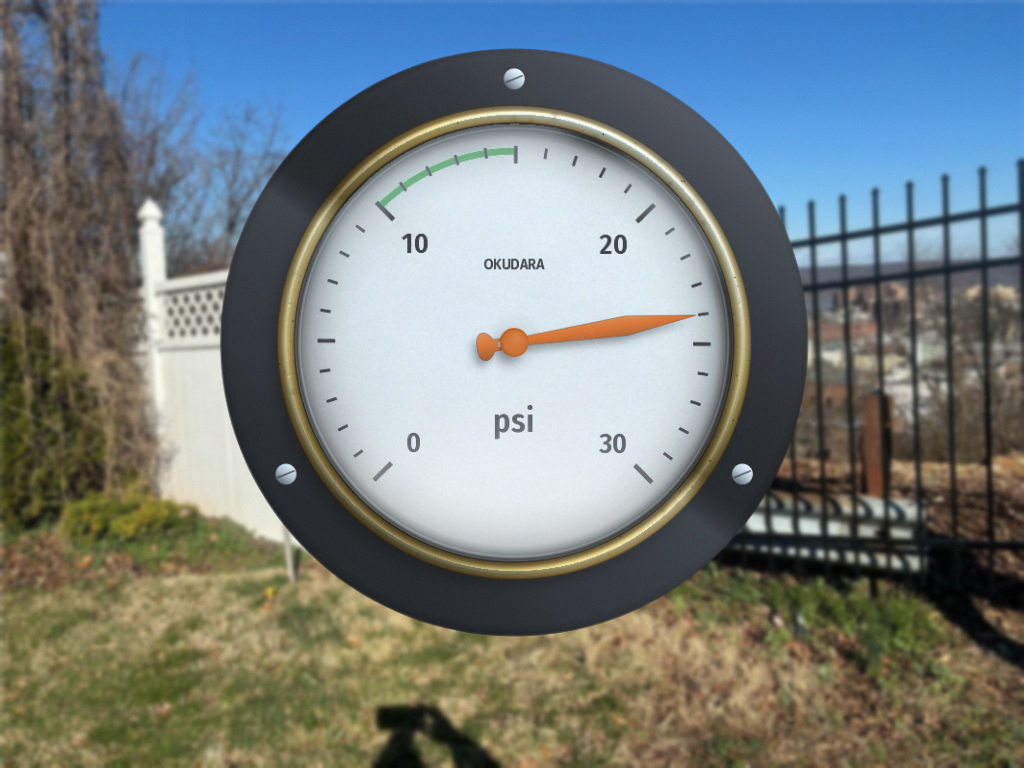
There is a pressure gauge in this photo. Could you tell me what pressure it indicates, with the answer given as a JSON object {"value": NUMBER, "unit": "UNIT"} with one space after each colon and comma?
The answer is {"value": 24, "unit": "psi"}
